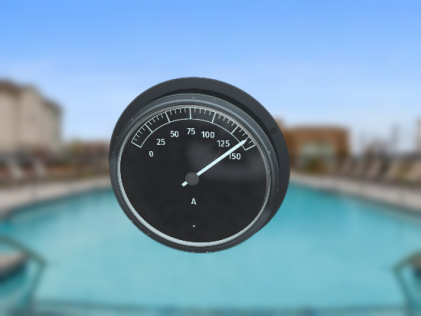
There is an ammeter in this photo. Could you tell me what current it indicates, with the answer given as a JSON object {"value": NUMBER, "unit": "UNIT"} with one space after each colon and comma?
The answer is {"value": 140, "unit": "A"}
